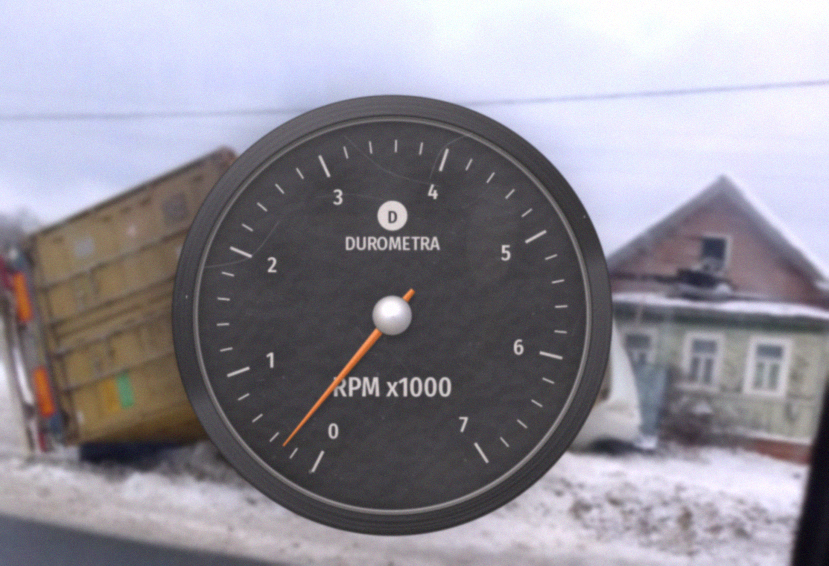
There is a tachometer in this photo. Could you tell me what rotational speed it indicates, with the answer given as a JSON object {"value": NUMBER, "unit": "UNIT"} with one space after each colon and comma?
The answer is {"value": 300, "unit": "rpm"}
